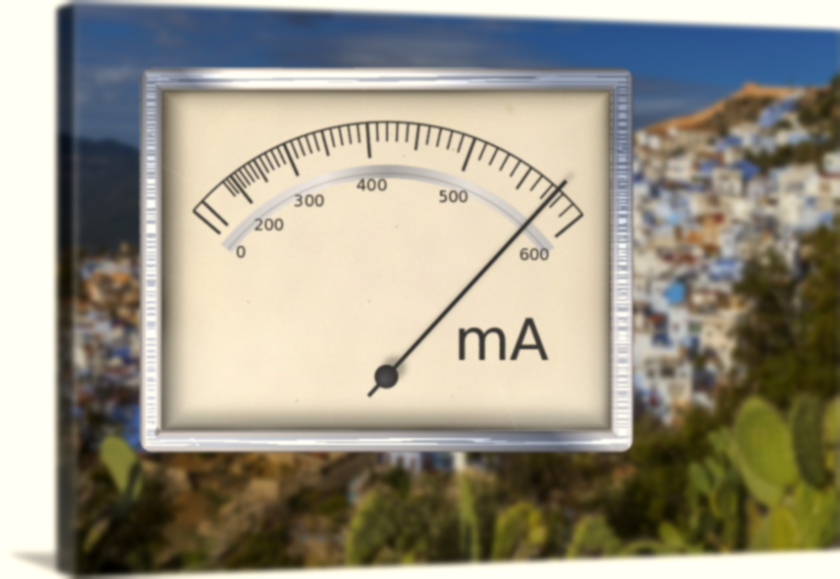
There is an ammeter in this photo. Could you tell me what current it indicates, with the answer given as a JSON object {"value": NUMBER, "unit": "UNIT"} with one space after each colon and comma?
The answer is {"value": 575, "unit": "mA"}
